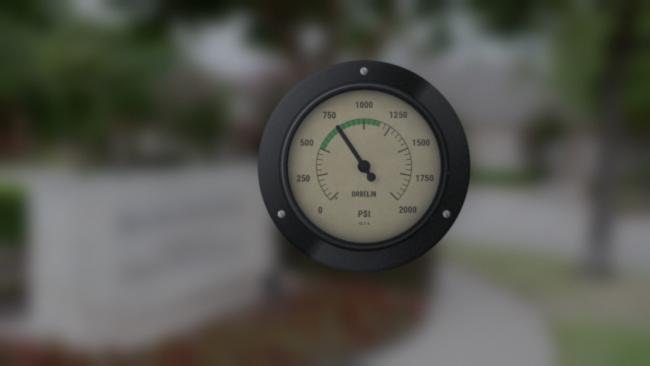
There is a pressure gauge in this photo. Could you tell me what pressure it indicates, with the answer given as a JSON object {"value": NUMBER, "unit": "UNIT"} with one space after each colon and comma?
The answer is {"value": 750, "unit": "psi"}
